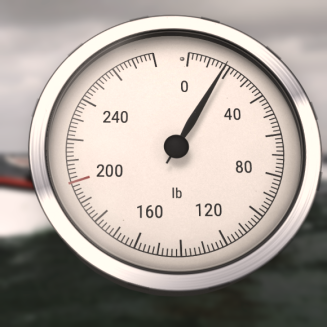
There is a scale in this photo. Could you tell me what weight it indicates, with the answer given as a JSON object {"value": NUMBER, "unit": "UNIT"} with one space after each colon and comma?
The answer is {"value": 18, "unit": "lb"}
